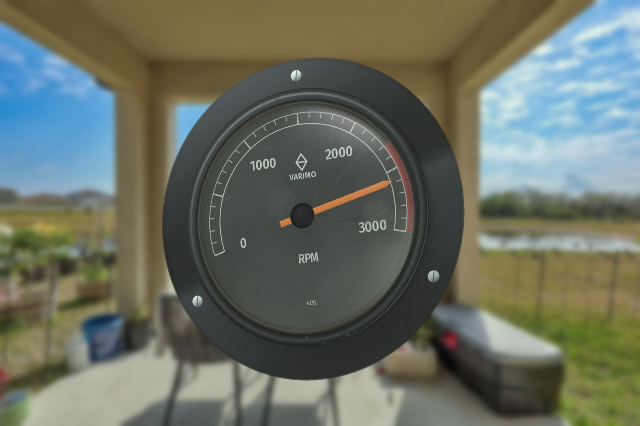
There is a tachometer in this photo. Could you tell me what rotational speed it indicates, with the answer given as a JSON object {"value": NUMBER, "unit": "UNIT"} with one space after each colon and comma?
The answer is {"value": 2600, "unit": "rpm"}
